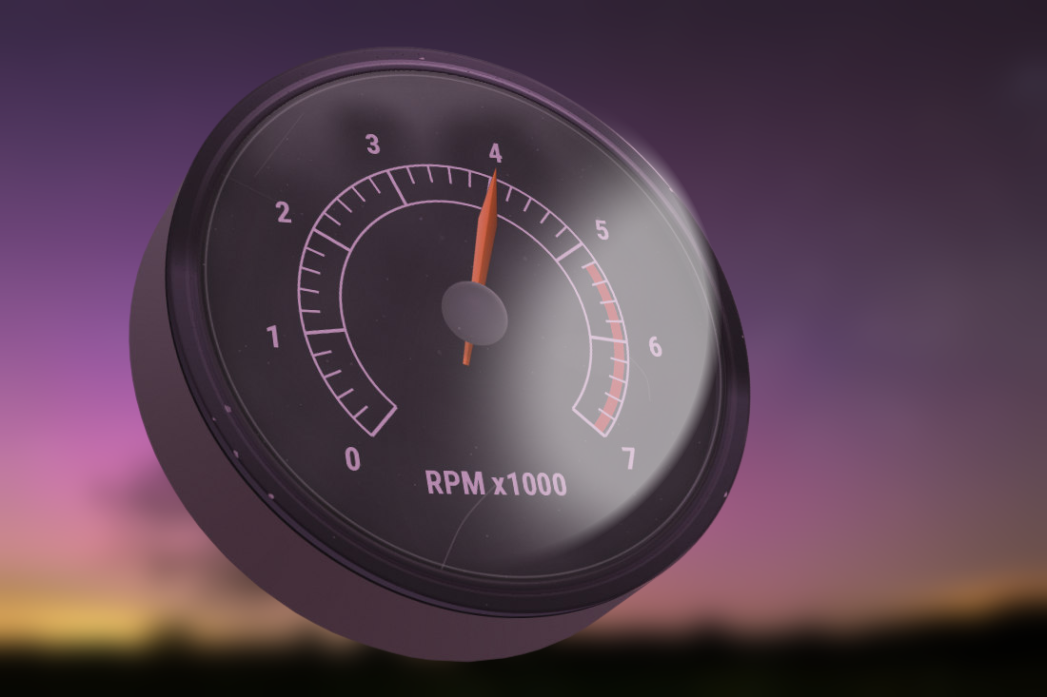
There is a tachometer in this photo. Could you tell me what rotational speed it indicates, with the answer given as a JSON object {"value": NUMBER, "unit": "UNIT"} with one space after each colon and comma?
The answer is {"value": 4000, "unit": "rpm"}
